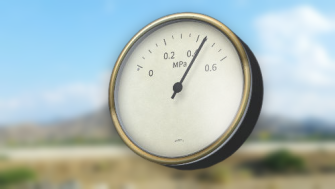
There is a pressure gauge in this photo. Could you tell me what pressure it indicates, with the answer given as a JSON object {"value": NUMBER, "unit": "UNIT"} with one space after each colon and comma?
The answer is {"value": 0.45, "unit": "MPa"}
